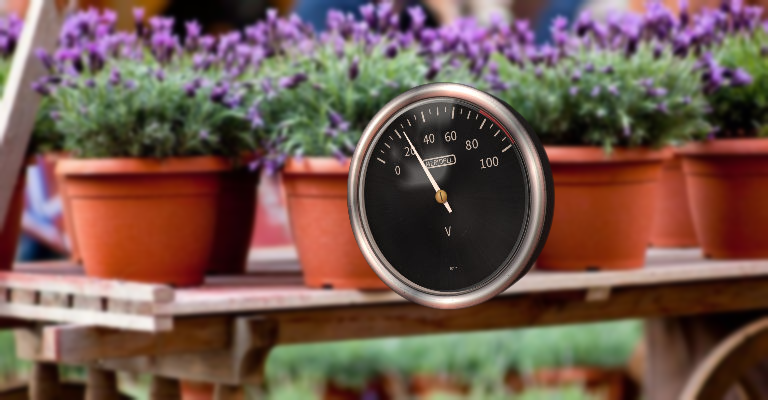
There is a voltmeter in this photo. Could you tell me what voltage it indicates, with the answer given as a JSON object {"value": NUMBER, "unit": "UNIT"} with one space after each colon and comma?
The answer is {"value": 25, "unit": "V"}
